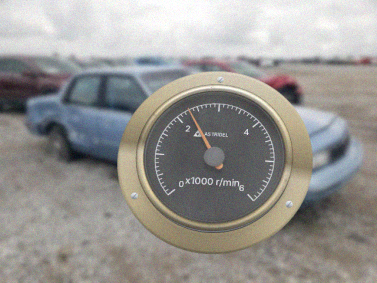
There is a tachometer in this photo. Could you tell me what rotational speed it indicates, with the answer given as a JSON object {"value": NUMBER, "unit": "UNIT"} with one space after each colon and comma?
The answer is {"value": 2300, "unit": "rpm"}
